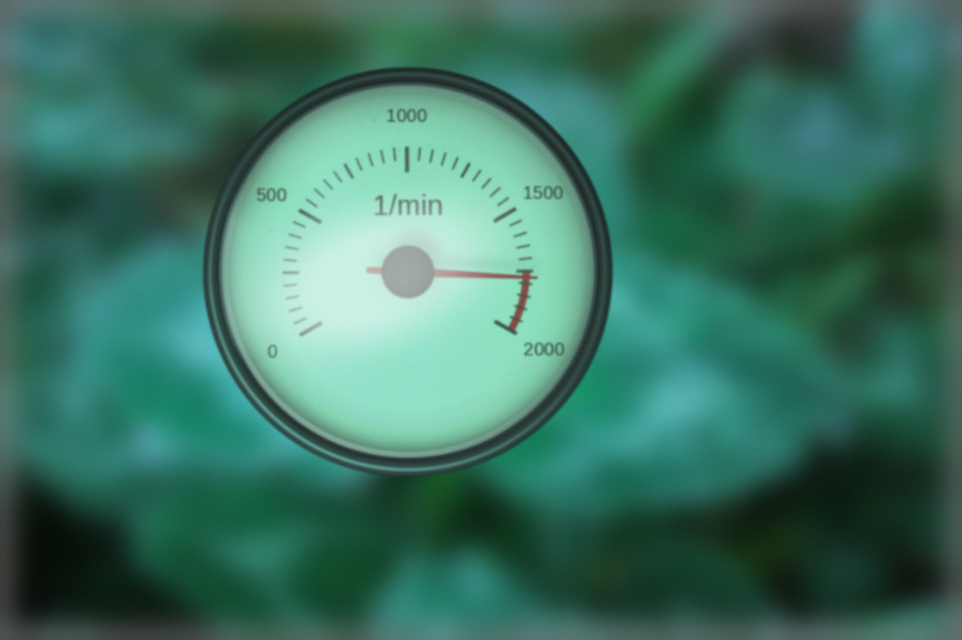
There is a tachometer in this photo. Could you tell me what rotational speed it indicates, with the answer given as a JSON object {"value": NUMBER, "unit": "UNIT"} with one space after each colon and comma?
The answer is {"value": 1775, "unit": "rpm"}
